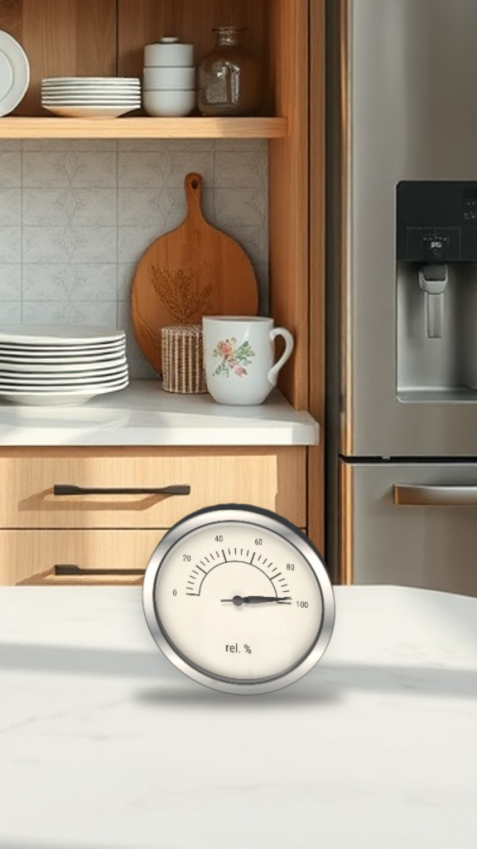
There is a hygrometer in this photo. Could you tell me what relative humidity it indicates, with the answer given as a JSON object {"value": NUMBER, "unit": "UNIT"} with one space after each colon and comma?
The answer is {"value": 96, "unit": "%"}
